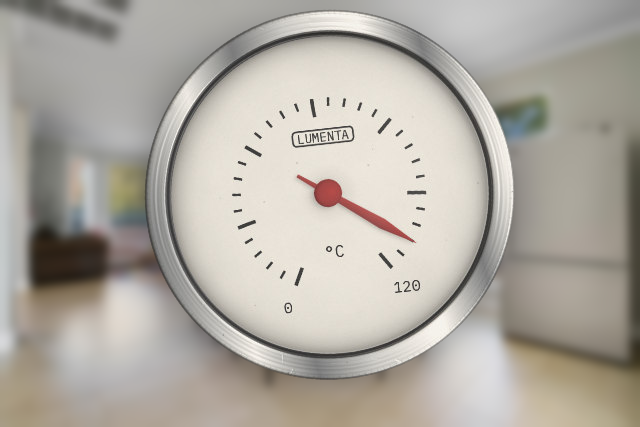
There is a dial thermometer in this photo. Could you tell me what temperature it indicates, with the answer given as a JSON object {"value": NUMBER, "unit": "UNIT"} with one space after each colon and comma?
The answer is {"value": 112, "unit": "°C"}
